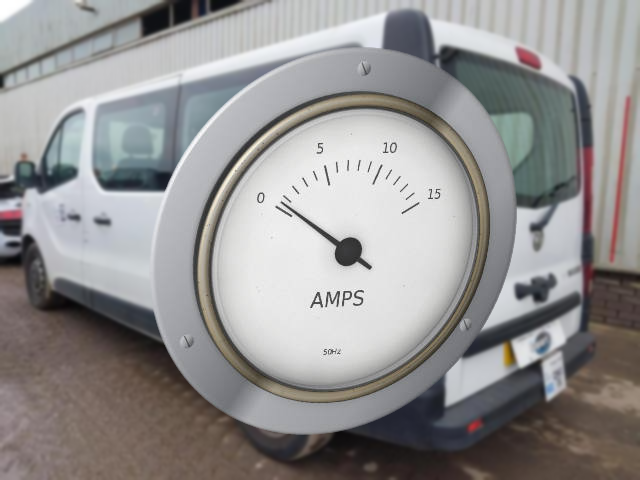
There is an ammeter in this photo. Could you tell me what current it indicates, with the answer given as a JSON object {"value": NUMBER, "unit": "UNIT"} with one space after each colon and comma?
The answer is {"value": 0.5, "unit": "A"}
